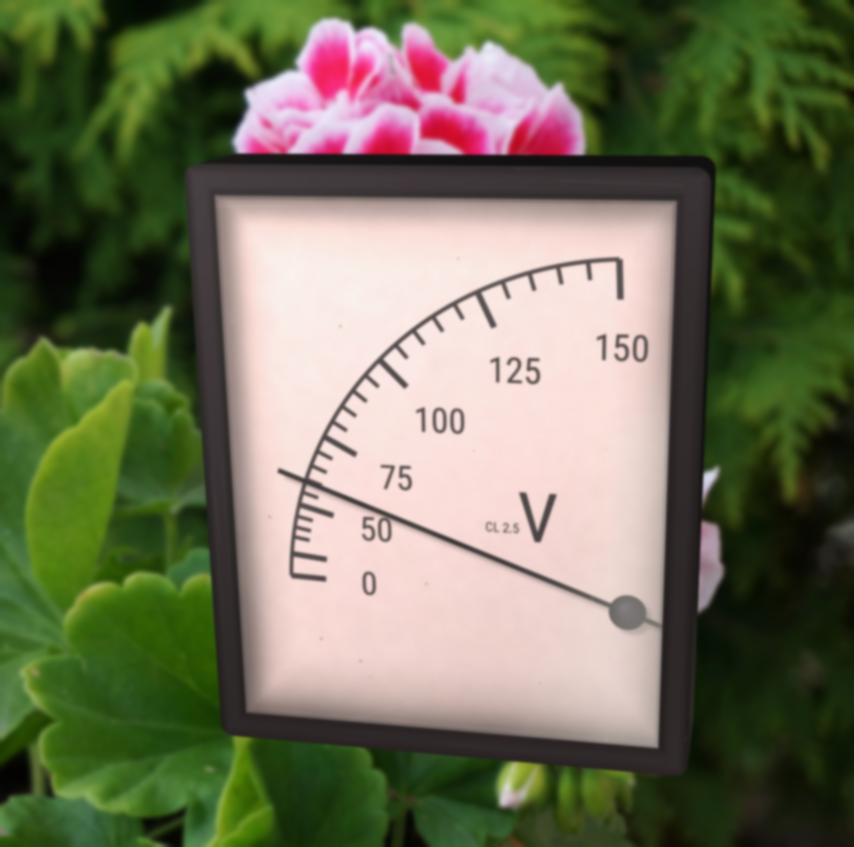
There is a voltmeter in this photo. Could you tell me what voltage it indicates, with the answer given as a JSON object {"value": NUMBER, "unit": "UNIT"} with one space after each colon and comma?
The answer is {"value": 60, "unit": "V"}
